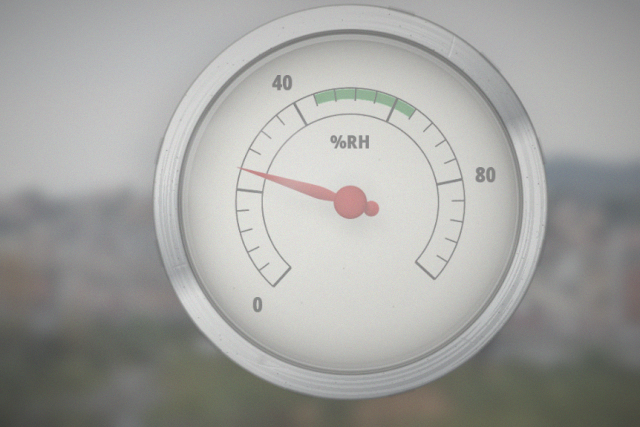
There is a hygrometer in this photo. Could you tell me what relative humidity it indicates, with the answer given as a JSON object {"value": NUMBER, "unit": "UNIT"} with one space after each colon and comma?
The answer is {"value": 24, "unit": "%"}
